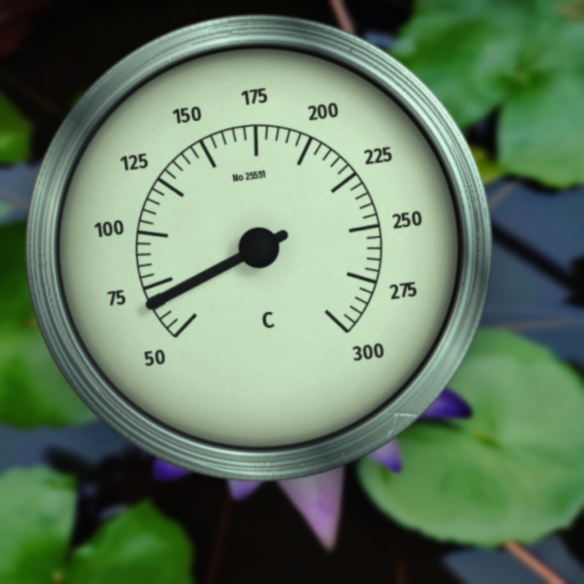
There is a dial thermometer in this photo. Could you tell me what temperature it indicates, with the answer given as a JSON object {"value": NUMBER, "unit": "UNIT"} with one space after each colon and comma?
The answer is {"value": 67.5, "unit": "°C"}
